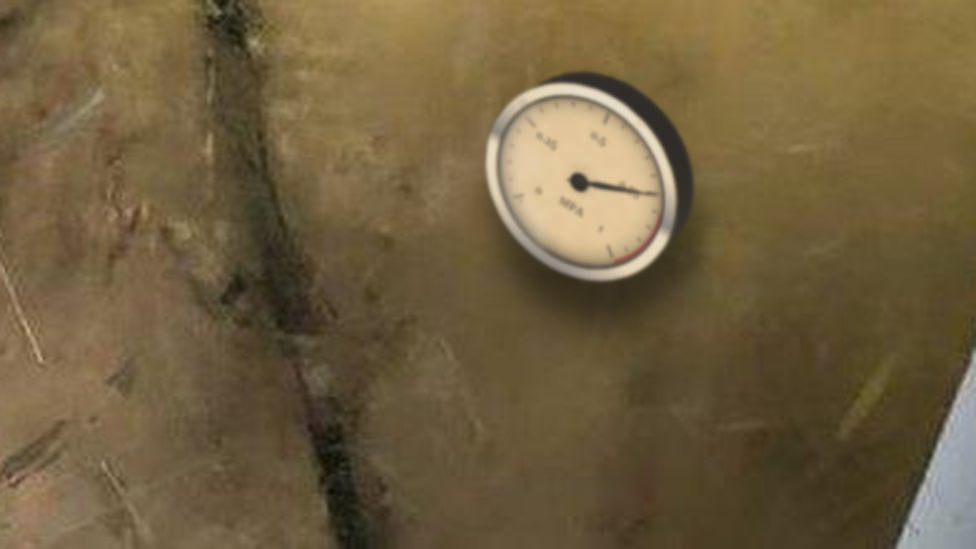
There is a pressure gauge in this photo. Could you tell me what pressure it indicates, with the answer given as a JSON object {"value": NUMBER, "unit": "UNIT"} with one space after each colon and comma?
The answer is {"value": 0.75, "unit": "MPa"}
